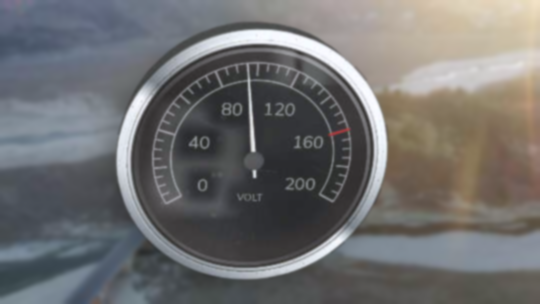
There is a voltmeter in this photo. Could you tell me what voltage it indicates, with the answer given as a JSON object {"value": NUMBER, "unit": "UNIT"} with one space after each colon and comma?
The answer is {"value": 95, "unit": "V"}
